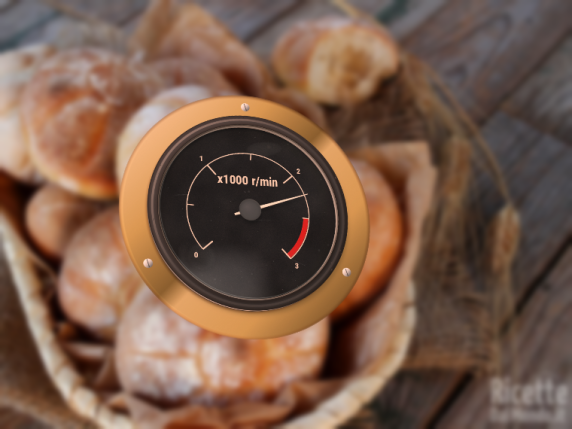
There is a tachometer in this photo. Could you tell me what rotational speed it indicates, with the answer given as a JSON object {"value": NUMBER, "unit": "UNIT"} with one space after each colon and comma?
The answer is {"value": 2250, "unit": "rpm"}
